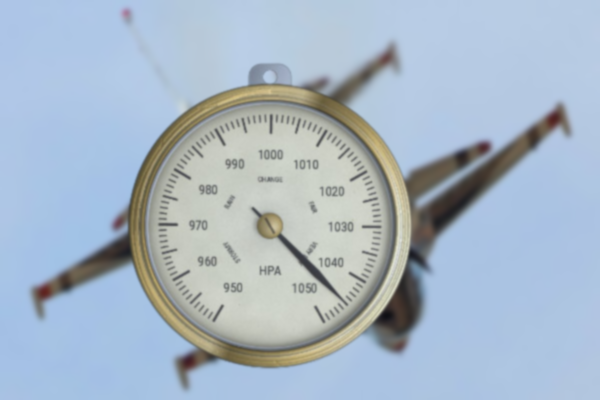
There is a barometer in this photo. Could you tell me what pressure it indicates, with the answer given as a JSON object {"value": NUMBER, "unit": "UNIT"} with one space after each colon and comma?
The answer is {"value": 1045, "unit": "hPa"}
